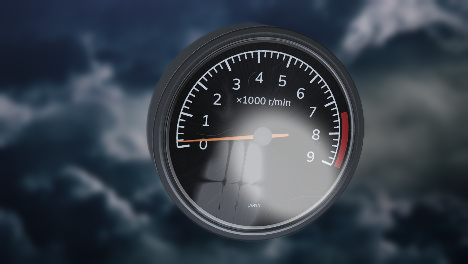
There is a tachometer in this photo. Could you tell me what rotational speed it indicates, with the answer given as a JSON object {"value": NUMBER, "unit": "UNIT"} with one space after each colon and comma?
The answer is {"value": 200, "unit": "rpm"}
